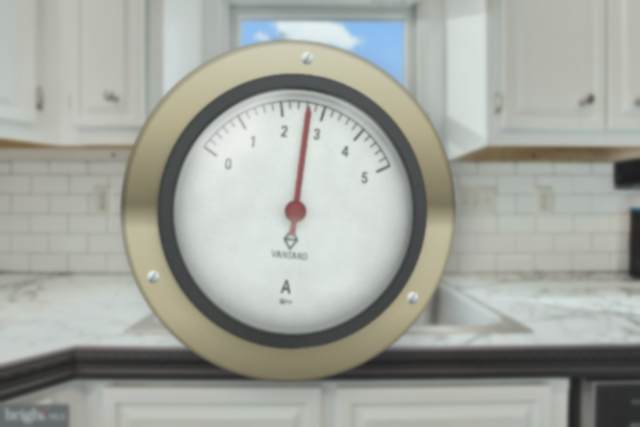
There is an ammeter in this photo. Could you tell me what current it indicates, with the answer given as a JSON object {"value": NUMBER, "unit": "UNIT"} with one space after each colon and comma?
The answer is {"value": 2.6, "unit": "A"}
